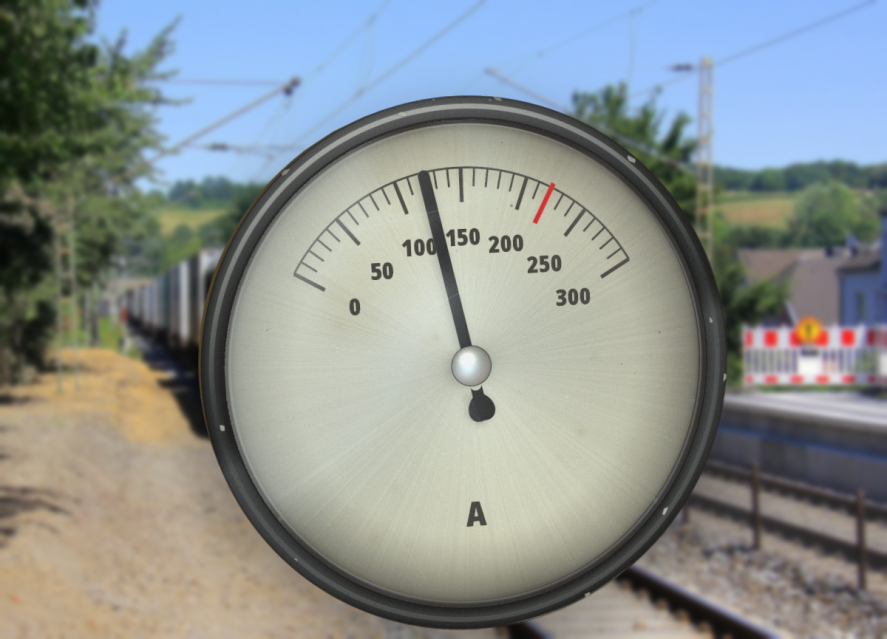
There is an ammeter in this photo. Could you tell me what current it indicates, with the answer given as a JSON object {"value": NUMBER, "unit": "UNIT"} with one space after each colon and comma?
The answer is {"value": 120, "unit": "A"}
